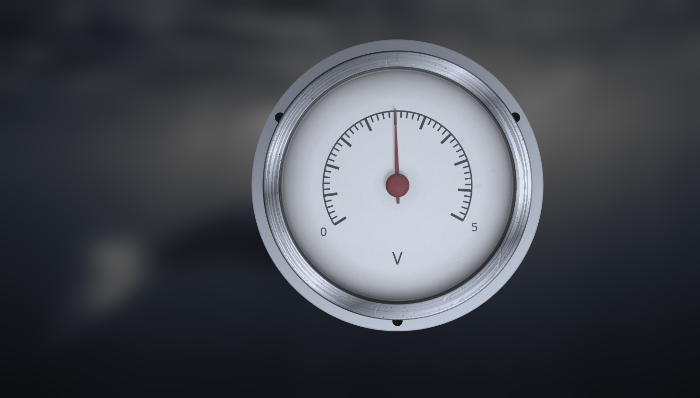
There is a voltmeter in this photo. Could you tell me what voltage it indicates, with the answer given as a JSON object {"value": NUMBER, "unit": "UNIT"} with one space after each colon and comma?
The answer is {"value": 2.5, "unit": "V"}
